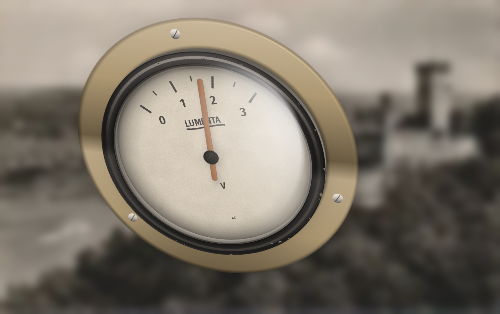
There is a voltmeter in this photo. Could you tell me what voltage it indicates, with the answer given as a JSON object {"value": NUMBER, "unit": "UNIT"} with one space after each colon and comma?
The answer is {"value": 1.75, "unit": "V"}
